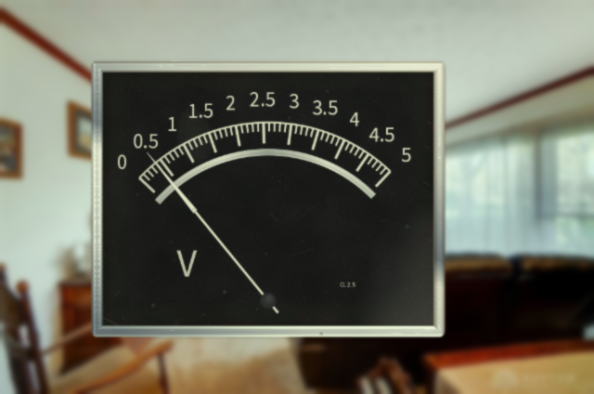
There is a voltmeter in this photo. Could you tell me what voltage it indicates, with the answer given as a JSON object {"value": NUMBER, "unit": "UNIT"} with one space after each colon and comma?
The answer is {"value": 0.4, "unit": "V"}
